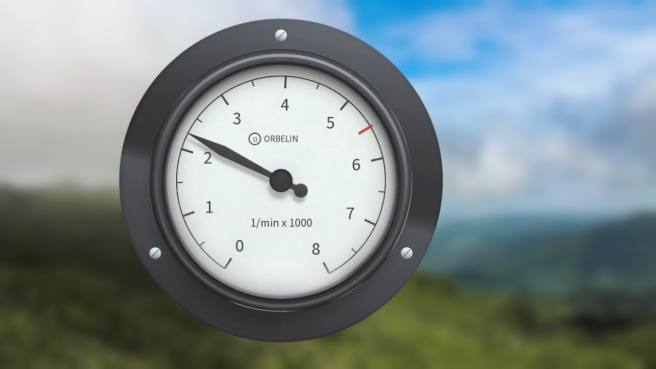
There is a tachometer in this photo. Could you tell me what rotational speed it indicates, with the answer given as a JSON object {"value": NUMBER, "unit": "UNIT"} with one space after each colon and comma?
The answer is {"value": 2250, "unit": "rpm"}
